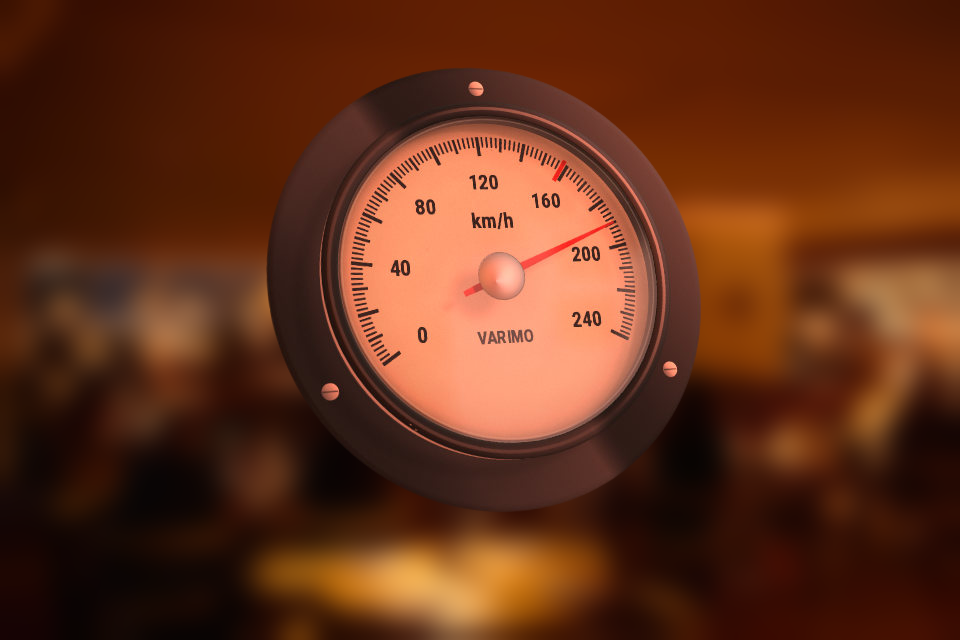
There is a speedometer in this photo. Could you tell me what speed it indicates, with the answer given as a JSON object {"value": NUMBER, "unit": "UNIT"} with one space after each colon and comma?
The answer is {"value": 190, "unit": "km/h"}
